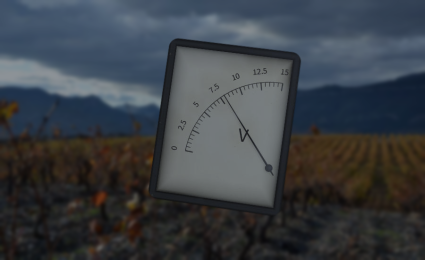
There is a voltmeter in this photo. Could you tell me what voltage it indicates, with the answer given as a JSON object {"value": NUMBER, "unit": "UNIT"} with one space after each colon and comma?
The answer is {"value": 8, "unit": "V"}
